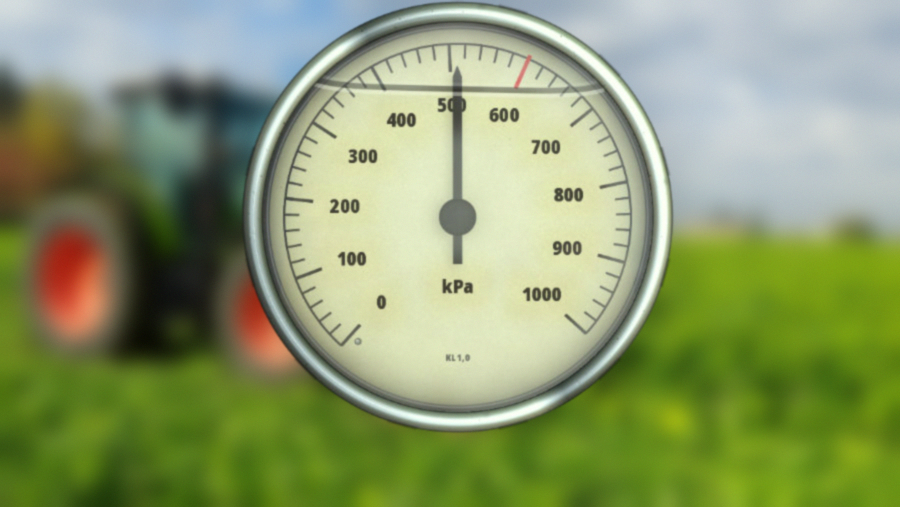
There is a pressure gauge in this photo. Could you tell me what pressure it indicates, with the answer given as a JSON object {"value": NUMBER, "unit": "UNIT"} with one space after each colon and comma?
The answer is {"value": 510, "unit": "kPa"}
